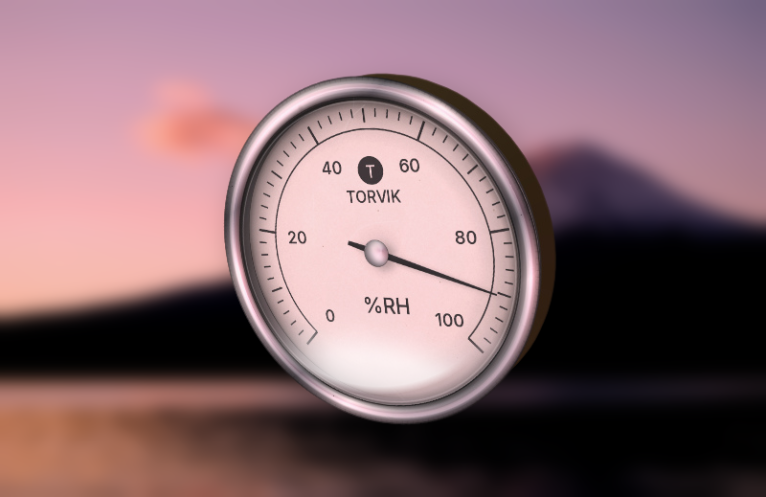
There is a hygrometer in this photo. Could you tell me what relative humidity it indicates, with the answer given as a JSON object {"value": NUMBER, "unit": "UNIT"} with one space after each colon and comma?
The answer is {"value": 90, "unit": "%"}
